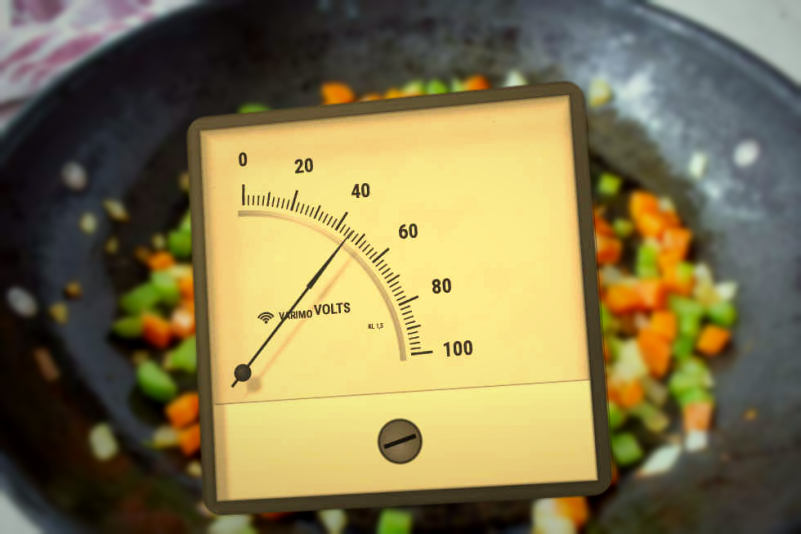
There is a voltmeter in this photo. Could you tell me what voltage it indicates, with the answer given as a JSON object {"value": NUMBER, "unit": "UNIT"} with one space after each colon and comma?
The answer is {"value": 46, "unit": "V"}
